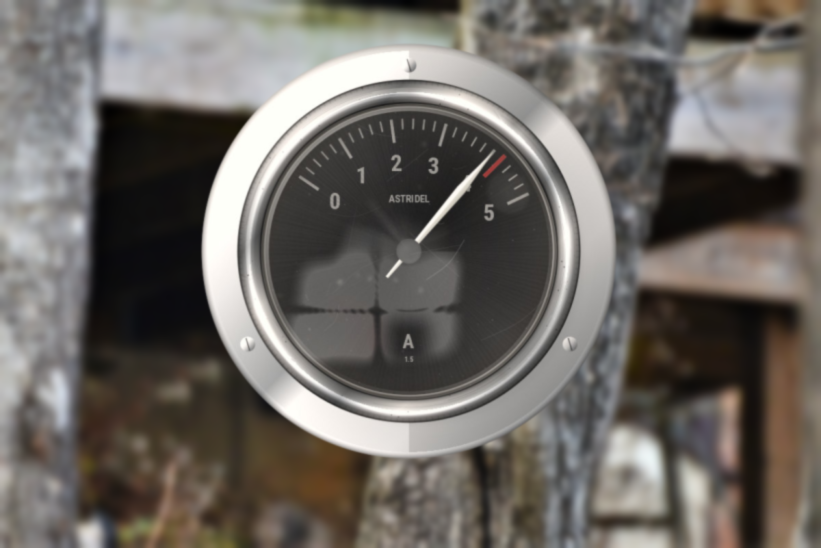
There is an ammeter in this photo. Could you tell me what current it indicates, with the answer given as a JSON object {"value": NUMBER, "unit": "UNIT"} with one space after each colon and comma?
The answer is {"value": 4, "unit": "A"}
